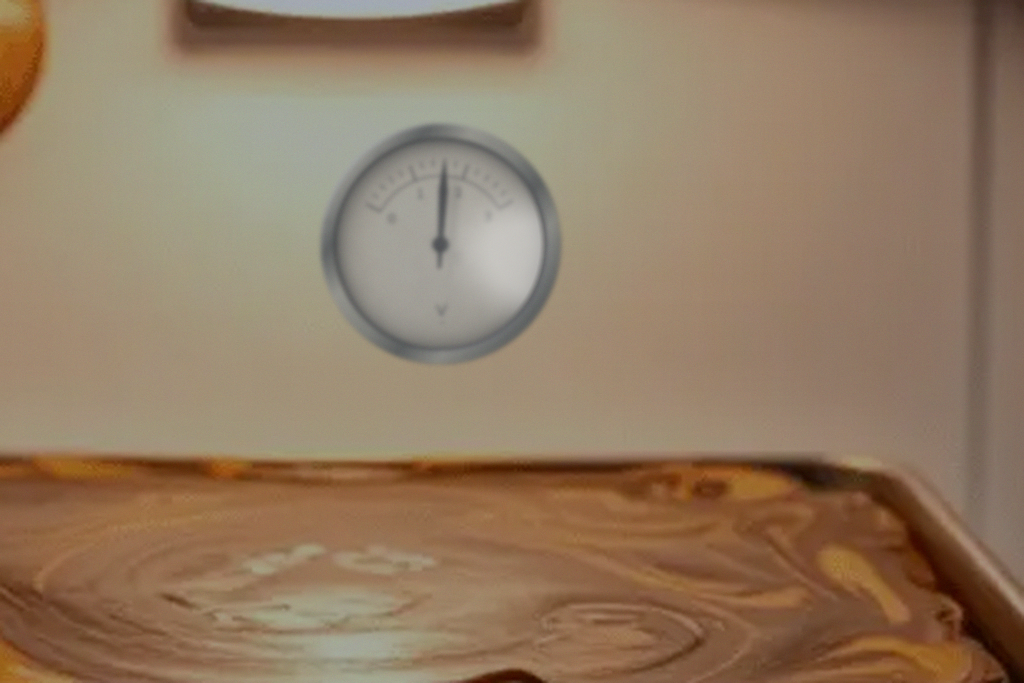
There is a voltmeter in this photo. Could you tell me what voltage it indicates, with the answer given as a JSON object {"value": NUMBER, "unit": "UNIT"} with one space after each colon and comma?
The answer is {"value": 1.6, "unit": "V"}
